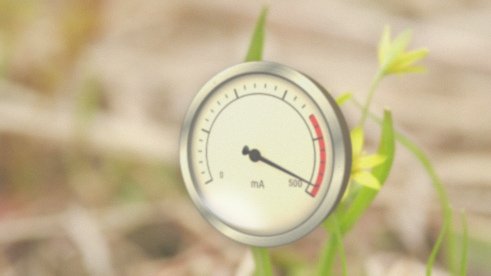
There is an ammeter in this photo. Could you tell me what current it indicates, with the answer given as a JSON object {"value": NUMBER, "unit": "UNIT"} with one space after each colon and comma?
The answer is {"value": 480, "unit": "mA"}
